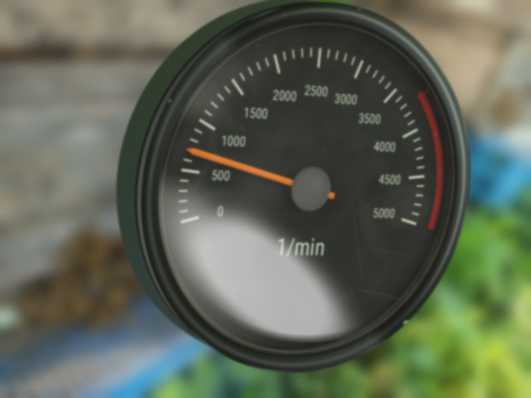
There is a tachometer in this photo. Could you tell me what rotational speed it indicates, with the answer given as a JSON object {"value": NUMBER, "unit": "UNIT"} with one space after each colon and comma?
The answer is {"value": 700, "unit": "rpm"}
